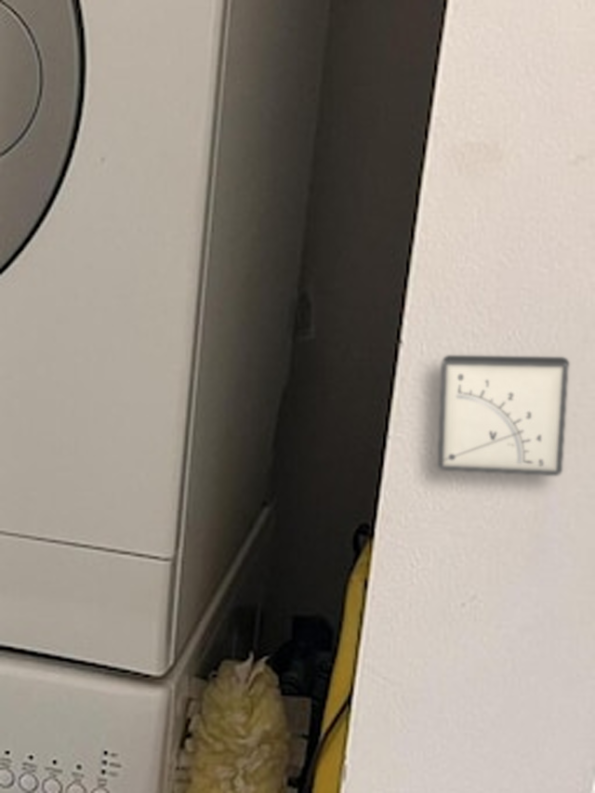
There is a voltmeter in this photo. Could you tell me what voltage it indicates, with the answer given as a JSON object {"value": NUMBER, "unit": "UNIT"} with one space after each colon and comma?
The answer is {"value": 3.5, "unit": "V"}
